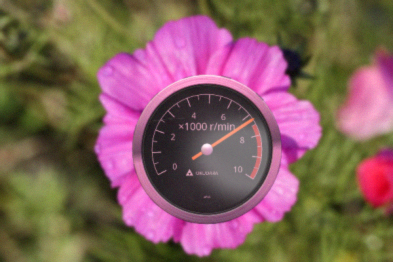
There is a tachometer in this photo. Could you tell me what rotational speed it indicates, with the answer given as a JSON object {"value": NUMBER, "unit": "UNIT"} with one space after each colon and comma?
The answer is {"value": 7250, "unit": "rpm"}
